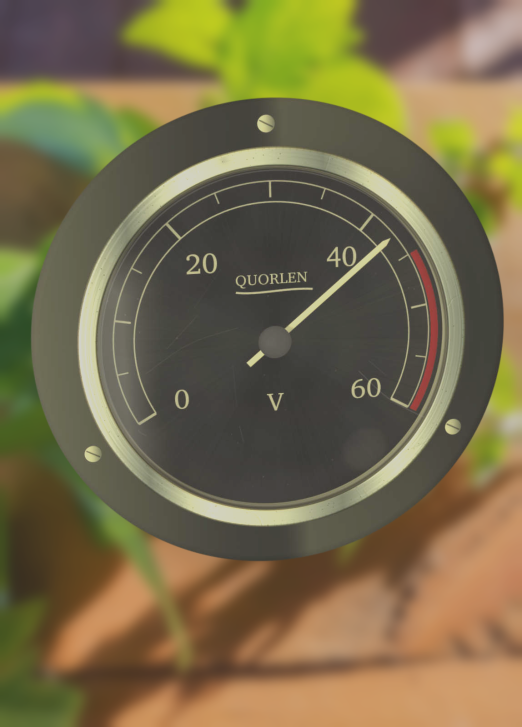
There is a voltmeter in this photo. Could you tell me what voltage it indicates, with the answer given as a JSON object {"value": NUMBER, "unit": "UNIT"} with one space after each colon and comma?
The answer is {"value": 42.5, "unit": "V"}
